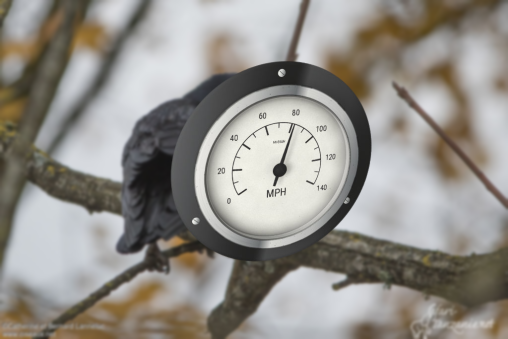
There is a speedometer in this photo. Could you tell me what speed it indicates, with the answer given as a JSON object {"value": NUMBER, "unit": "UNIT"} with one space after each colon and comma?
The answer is {"value": 80, "unit": "mph"}
